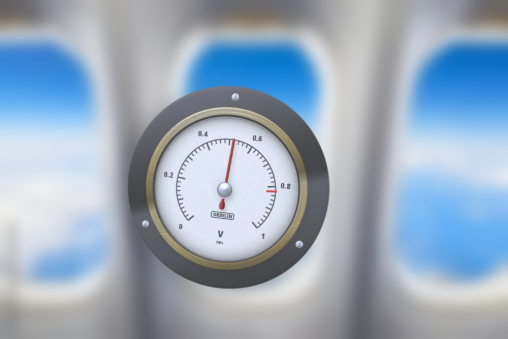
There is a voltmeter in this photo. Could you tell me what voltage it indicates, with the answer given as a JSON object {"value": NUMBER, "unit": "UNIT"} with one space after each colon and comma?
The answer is {"value": 0.52, "unit": "V"}
